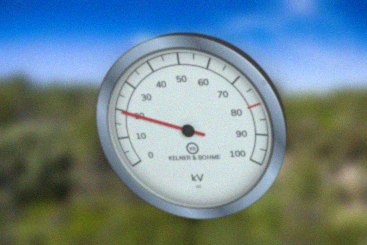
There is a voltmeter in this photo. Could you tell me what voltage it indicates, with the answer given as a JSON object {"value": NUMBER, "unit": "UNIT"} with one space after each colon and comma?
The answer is {"value": 20, "unit": "kV"}
